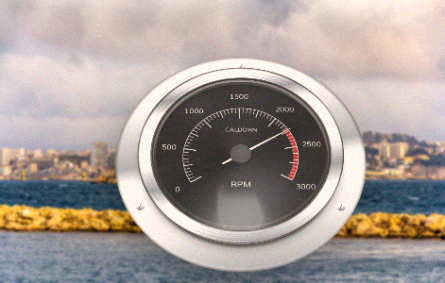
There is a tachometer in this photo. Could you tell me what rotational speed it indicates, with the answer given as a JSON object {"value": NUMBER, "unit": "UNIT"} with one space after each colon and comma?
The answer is {"value": 2250, "unit": "rpm"}
